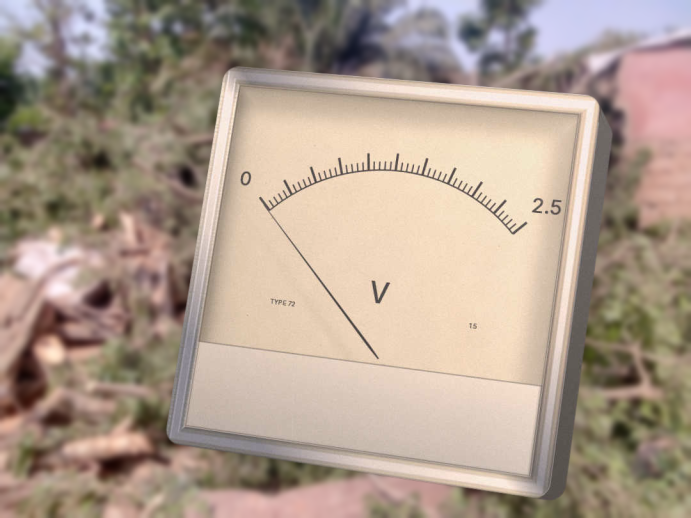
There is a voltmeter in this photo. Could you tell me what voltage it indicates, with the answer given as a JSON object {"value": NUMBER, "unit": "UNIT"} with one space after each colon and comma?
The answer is {"value": 0, "unit": "V"}
